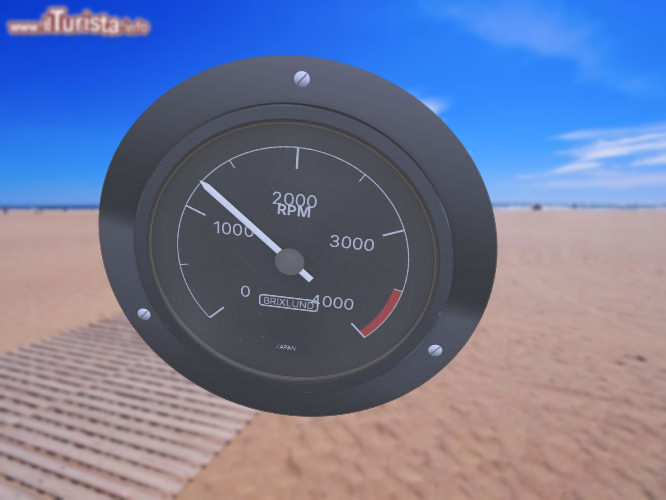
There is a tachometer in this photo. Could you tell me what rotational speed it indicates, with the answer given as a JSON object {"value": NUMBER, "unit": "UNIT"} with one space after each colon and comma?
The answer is {"value": 1250, "unit": "rpm"}
